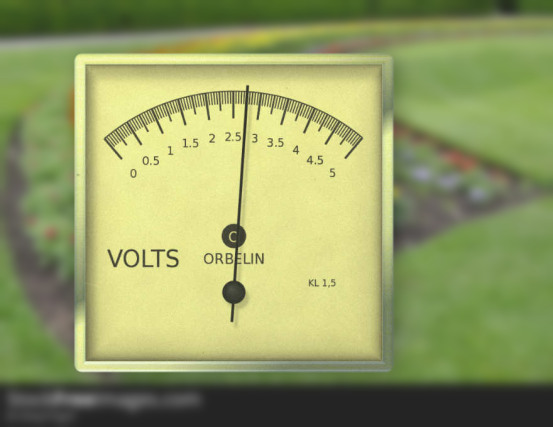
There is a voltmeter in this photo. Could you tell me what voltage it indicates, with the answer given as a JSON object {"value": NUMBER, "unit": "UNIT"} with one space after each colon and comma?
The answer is {"value": 2.75, "unit": "V"}
